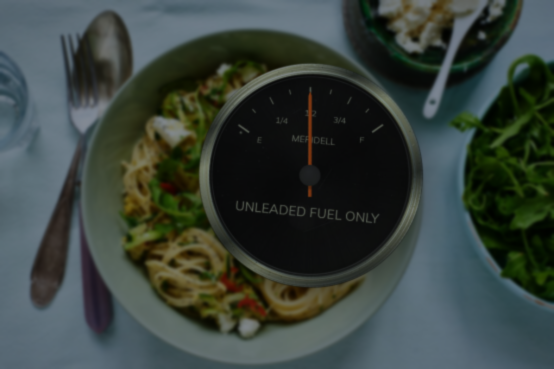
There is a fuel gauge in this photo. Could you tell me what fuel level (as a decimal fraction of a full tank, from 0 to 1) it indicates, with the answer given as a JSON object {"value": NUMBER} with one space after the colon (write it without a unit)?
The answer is {"value": 0.5}
